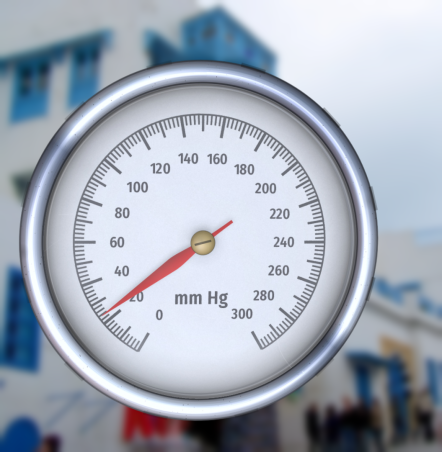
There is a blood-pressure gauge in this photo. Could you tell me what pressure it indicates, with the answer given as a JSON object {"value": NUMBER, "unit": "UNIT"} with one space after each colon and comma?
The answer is {"value": 24, "unit": "mmHg"}
